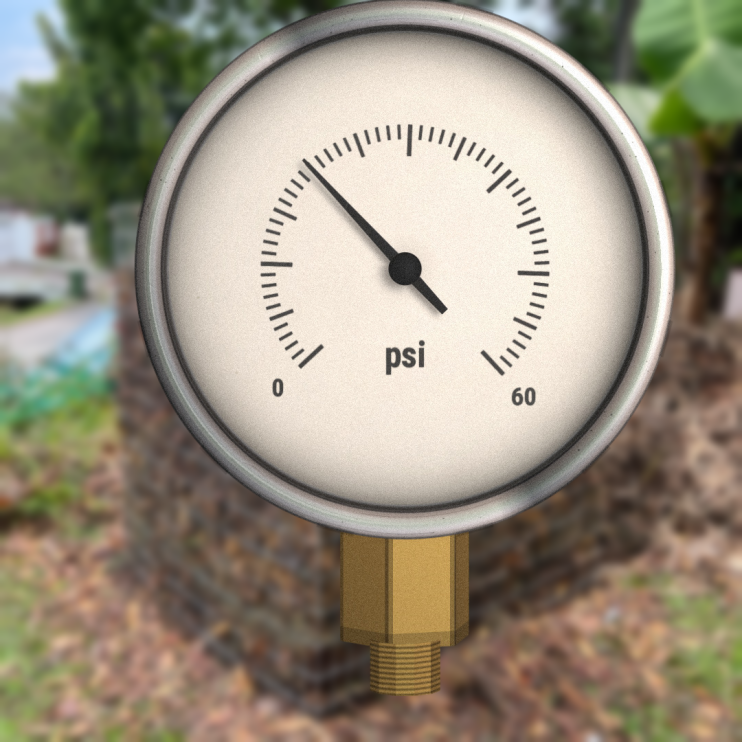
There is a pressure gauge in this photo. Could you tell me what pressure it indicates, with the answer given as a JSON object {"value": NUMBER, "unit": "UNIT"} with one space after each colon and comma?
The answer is {"value": 20, "unit": "psi"}
